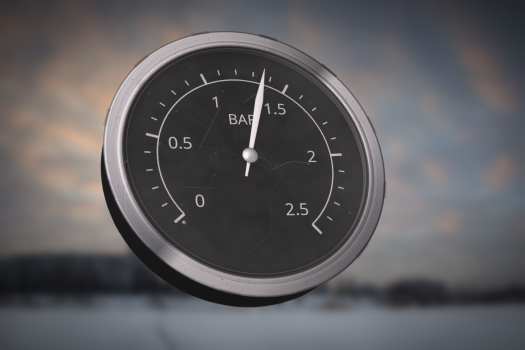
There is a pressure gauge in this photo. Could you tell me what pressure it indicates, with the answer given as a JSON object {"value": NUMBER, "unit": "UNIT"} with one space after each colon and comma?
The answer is {"value": 1.35, "unit": "bar"}
